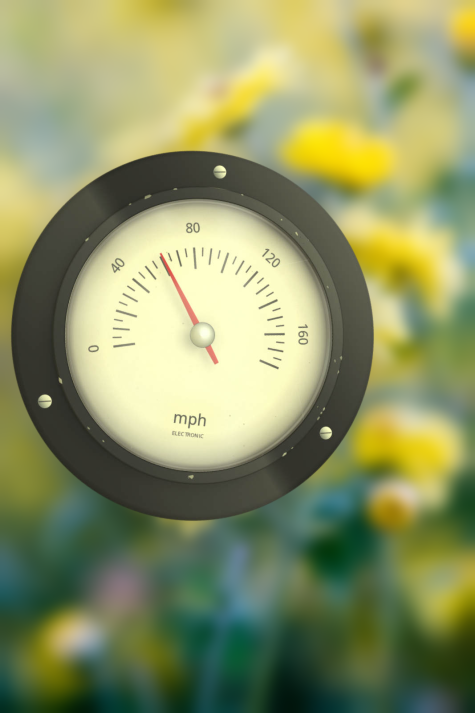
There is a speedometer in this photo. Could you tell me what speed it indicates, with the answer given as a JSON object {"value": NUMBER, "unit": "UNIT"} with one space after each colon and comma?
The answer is {"value": 60, "unit": "mph"}
